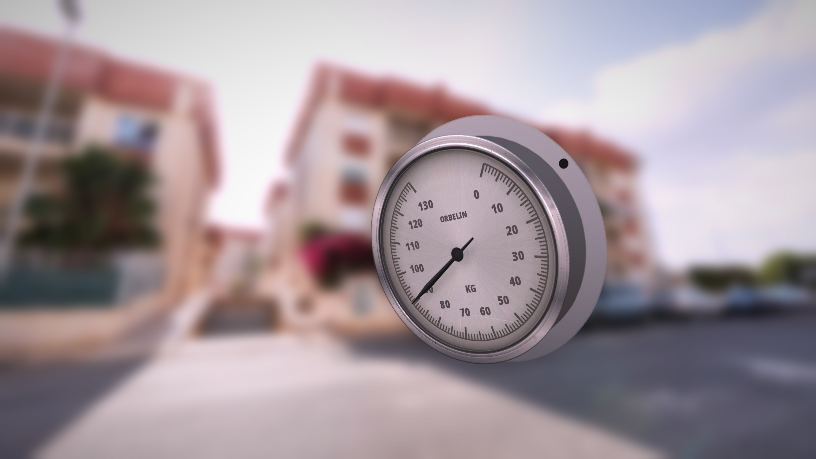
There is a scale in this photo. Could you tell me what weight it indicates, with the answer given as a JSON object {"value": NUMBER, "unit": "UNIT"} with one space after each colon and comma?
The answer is {"value": 90, "unit": "kg"}
